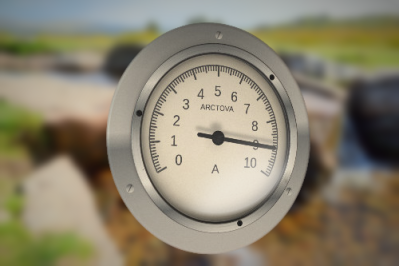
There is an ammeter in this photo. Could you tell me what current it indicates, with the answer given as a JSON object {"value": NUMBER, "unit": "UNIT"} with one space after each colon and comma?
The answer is {"value": 9, "unit": "A"}
